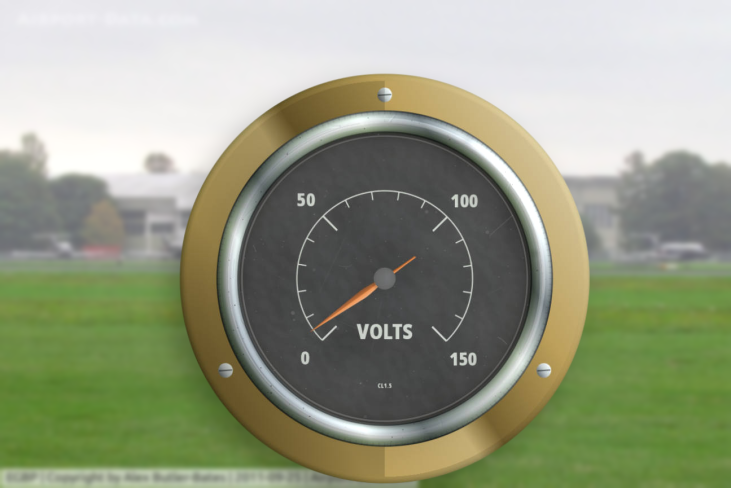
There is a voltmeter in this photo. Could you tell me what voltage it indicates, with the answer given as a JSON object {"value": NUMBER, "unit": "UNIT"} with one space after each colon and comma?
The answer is {"value": 5, "unit": "V"}
